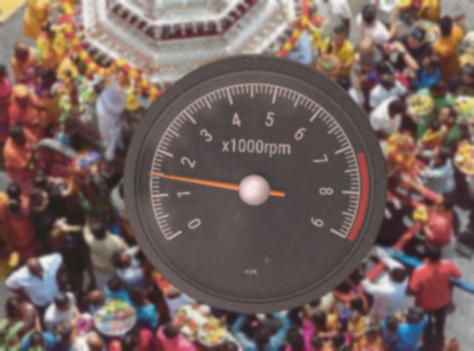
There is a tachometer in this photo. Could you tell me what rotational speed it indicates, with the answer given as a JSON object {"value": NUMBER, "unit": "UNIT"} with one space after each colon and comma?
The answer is {"value": 1500, "unit": "rpm"}
